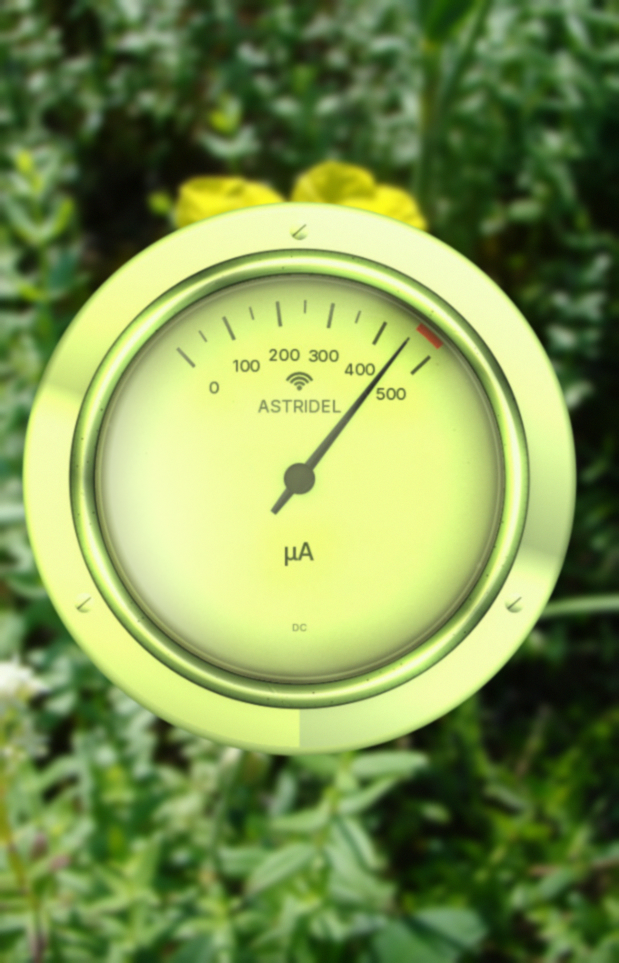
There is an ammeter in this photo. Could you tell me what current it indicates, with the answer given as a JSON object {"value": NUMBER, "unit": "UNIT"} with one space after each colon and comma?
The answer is {"value": 450, "unit": "µA"}
